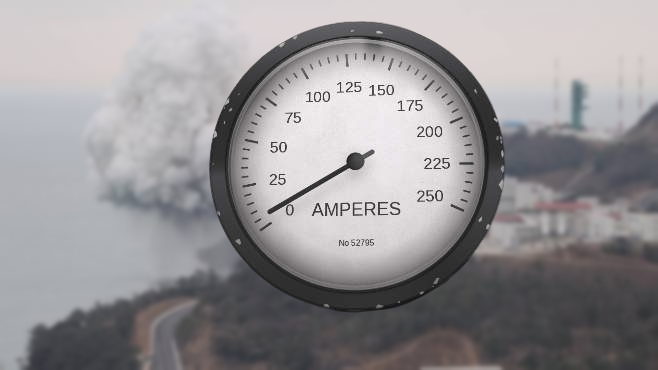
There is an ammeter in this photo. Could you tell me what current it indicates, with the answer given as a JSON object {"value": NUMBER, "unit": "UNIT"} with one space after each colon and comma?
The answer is {"value": 5, "unit": "A"}
